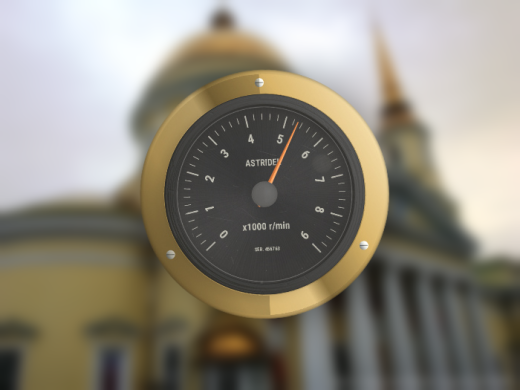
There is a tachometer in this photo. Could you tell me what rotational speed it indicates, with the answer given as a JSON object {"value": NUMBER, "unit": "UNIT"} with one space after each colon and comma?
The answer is {"value": 5300, "unit": "rpm"}
